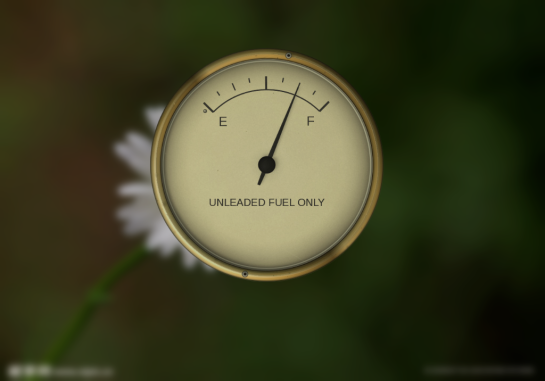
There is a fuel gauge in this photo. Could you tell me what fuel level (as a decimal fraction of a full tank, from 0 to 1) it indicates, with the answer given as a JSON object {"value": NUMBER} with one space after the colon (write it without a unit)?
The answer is {"value": 0.75}
